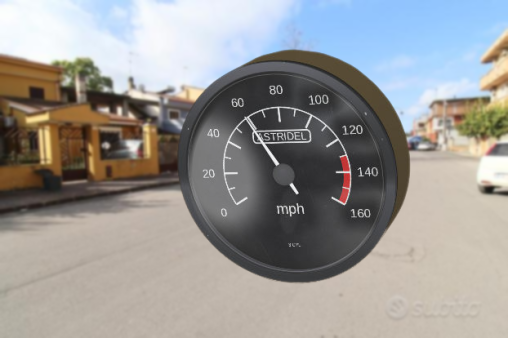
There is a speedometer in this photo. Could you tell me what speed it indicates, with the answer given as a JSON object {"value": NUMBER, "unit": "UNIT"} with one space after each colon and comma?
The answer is {"value": 60, "unit": "mph"}
